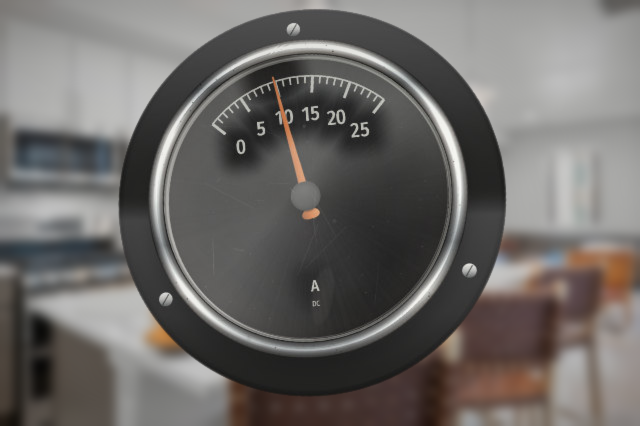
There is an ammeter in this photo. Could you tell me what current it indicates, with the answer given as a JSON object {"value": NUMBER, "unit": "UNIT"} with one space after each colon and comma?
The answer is {"value": 10, "unit": "A"}
